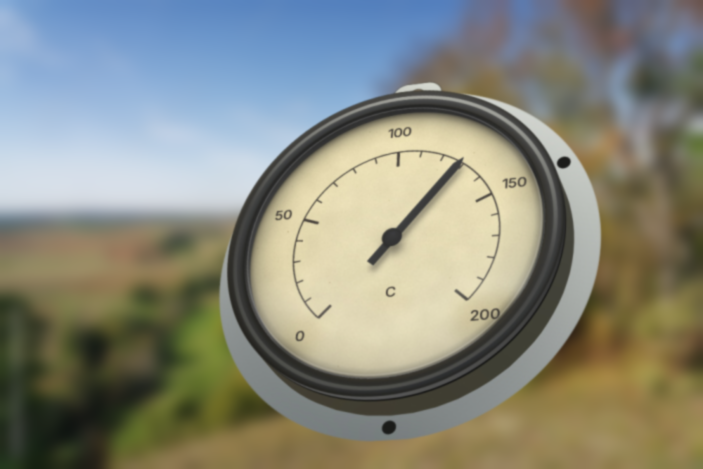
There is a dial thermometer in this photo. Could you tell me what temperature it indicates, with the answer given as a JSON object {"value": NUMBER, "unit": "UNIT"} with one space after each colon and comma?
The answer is {"value": 130, "unit": "°C"}
